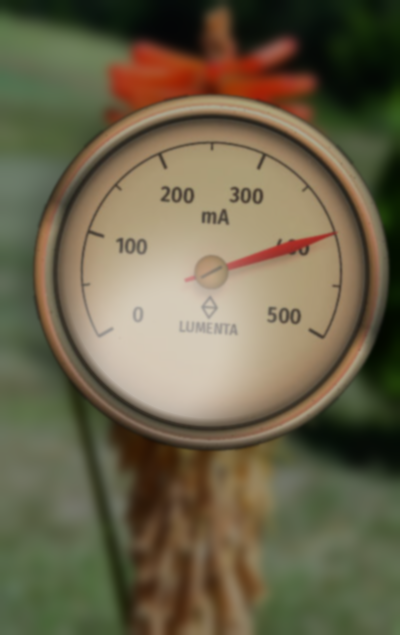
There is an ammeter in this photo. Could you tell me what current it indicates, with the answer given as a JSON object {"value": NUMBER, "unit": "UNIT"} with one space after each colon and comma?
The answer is {"value": 400, "unit": "mA"}
